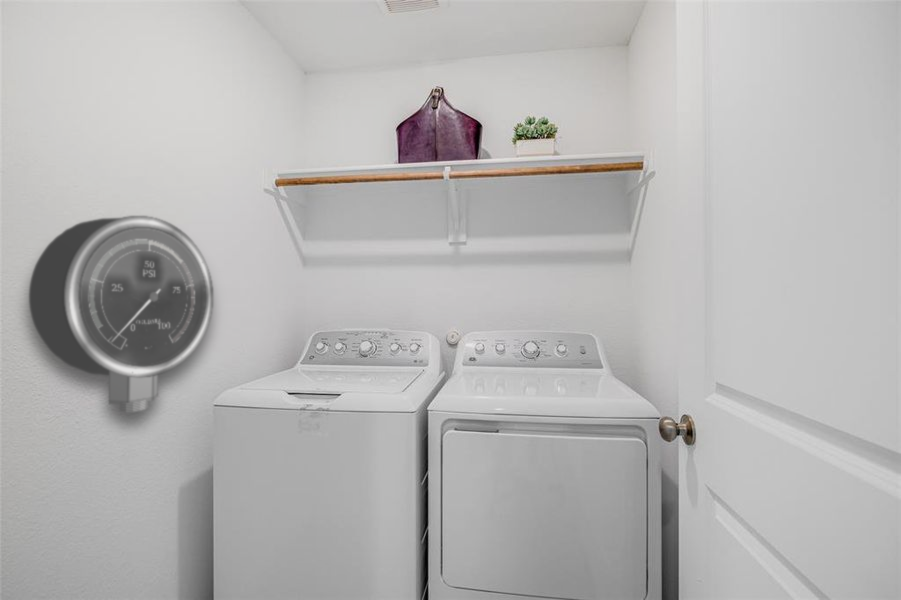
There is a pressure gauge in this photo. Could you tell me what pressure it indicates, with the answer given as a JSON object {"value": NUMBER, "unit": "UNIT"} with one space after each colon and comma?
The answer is {"value": 5, "unit": "psi"}
